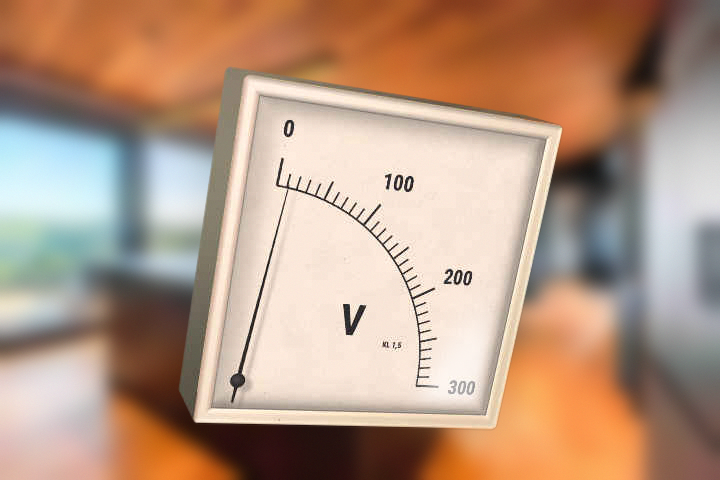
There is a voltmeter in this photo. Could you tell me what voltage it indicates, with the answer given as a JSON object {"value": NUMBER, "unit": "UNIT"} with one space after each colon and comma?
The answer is {"value": 10, "unit": "V"}
